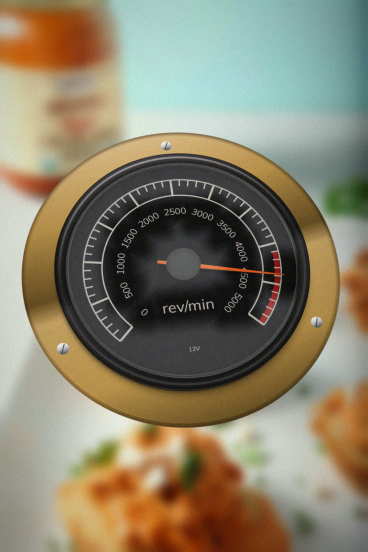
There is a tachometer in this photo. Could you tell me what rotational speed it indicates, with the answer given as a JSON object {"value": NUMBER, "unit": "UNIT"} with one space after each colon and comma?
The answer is {"value": 4400, "unit": "rpm"}
